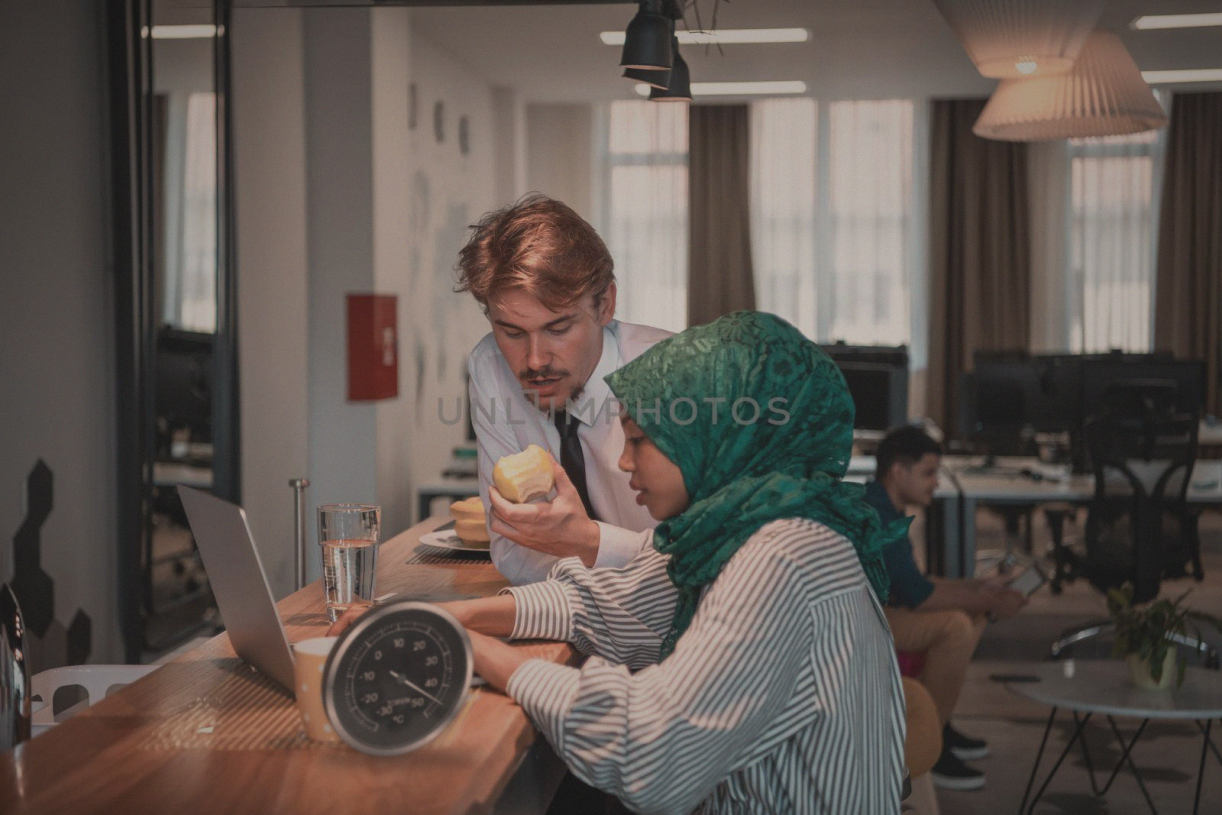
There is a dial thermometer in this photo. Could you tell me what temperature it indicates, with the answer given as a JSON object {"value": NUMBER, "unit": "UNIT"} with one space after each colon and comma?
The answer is {"value": 45, "unit": "°C"}
